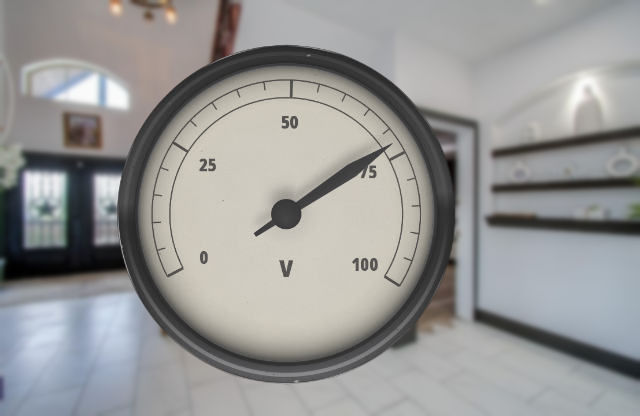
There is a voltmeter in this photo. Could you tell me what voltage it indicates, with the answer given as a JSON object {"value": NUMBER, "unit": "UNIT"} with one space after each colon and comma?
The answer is {"value": 72.5, "unit": "V"}
